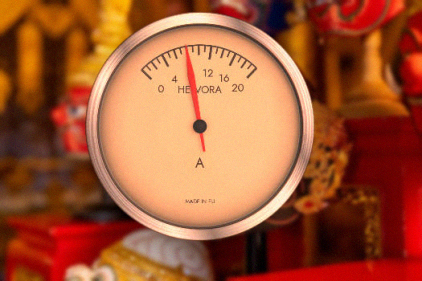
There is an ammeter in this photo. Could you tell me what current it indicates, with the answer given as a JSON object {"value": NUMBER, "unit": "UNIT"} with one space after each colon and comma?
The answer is {"value": 8, "unit": "A"}
